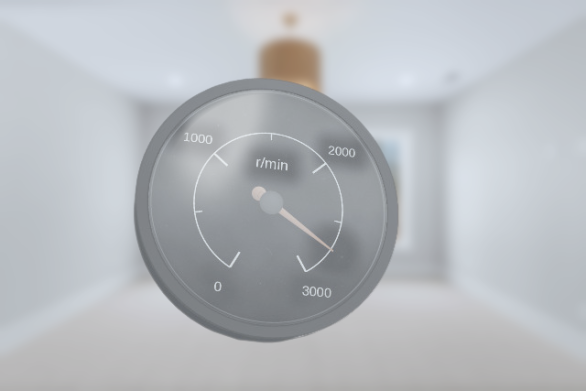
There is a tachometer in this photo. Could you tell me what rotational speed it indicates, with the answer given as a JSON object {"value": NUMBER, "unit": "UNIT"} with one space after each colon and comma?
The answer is {"value": 2750, "unit": "rpm"}
